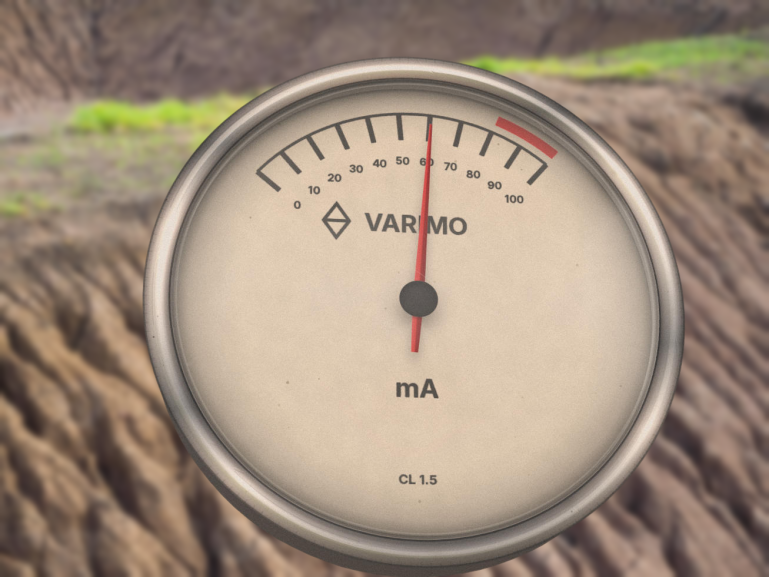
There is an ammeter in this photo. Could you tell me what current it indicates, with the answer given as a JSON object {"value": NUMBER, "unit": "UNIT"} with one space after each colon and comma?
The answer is {"value": 60, "unit": "mA"}
